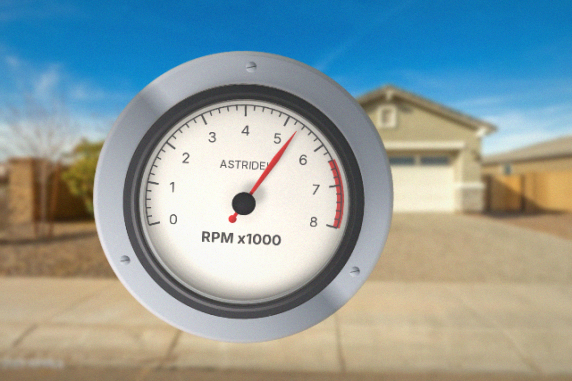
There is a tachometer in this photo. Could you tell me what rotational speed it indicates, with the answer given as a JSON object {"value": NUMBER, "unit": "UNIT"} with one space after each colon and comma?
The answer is {"value": 5300, "unit": "rpm"}
